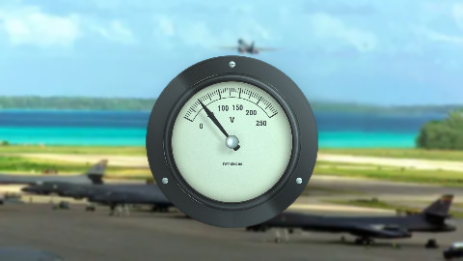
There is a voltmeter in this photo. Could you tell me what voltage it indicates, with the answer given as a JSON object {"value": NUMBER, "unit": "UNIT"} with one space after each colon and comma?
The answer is {"value": 50, "unit": "V"}
